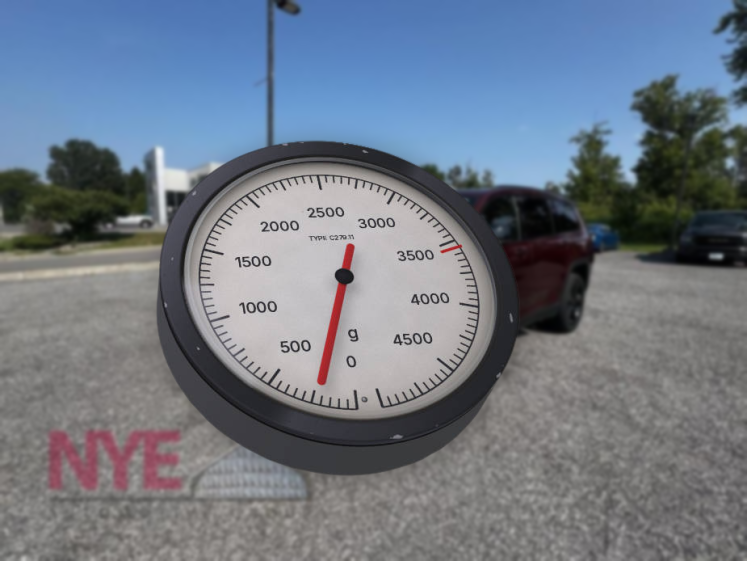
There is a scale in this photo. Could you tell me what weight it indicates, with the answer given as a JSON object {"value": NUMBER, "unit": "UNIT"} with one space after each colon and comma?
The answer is {"value": 225, "unit": "g"}
